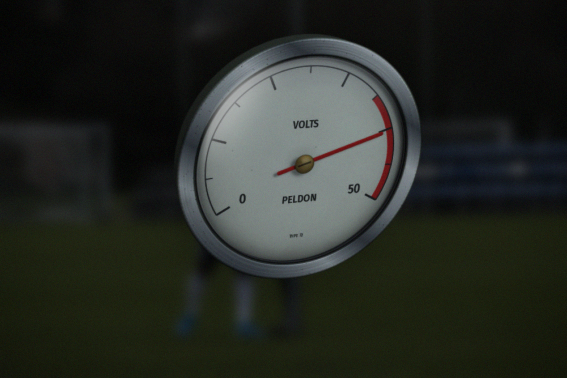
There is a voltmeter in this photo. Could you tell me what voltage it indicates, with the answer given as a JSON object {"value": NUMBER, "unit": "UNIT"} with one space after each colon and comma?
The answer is {"value": 40, "unit": "V"}
